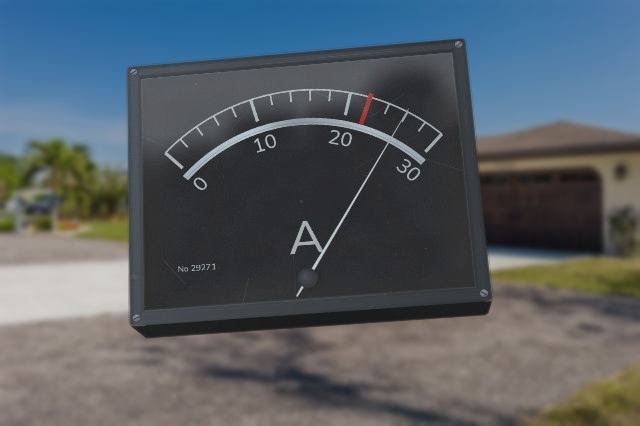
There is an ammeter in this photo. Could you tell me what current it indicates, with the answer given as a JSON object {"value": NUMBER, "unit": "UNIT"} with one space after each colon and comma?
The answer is {"value": 26, "unit": "A"}
